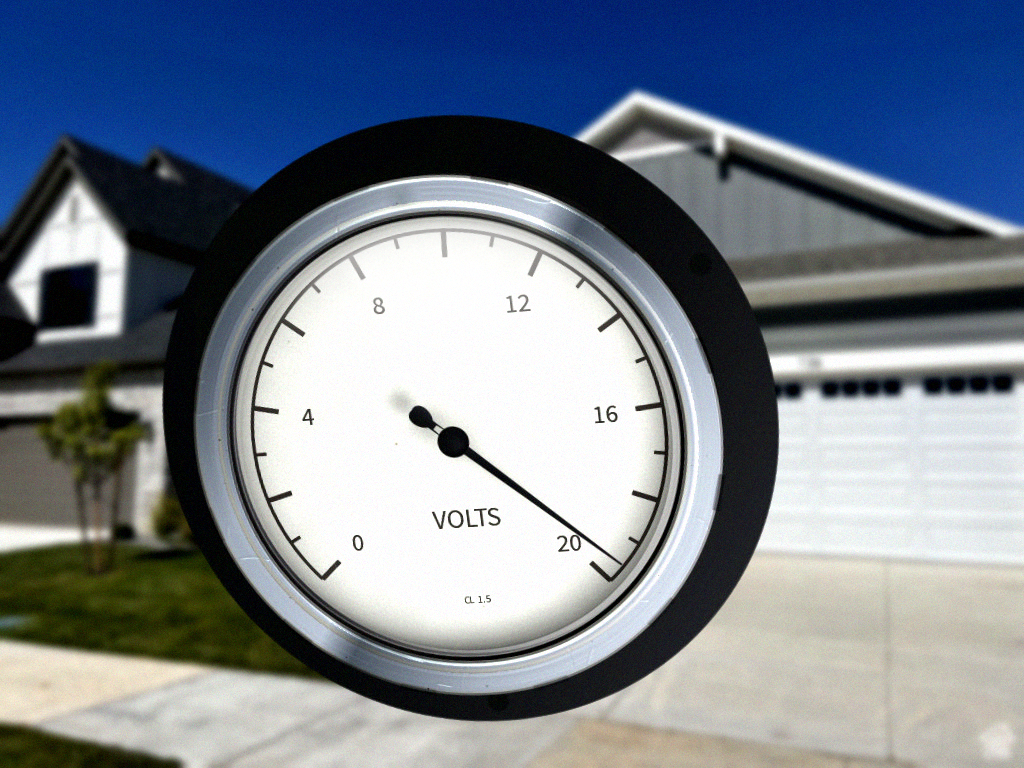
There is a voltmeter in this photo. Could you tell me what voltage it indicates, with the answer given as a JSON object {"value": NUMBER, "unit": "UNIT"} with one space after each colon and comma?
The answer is {"value": 19.5, "unit": "V"}
